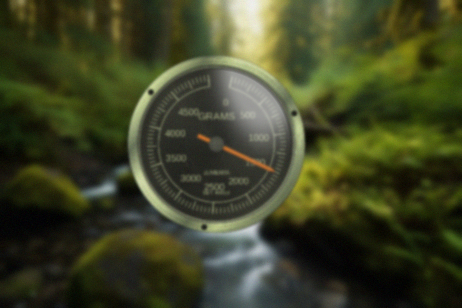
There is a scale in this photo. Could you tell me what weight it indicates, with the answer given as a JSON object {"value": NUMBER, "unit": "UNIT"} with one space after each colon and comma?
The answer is {"value": 1500, "unit": "g"}
